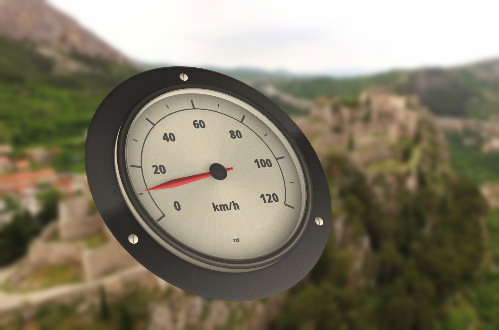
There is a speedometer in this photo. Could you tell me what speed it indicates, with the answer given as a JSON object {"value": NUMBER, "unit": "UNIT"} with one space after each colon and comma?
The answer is {"value": 10, "unit": "km/h"}
